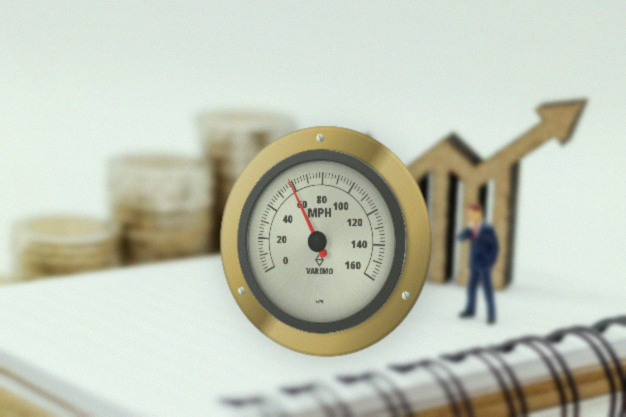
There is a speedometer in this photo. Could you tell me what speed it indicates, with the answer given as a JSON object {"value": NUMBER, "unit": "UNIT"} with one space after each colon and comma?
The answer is {"value": 60, "unit": "mph"}
